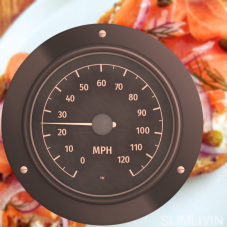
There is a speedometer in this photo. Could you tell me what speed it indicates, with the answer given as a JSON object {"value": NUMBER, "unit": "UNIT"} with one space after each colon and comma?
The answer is {"value": 25, "unit": "mph"}
